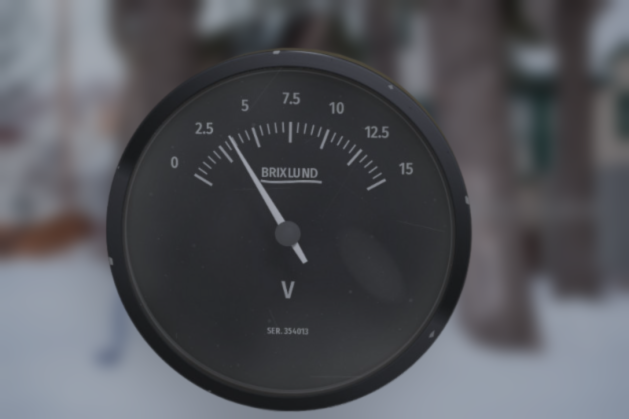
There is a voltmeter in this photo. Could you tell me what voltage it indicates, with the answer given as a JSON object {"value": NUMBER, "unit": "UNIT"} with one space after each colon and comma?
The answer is {"value": 3.5, "unit": "V"}
